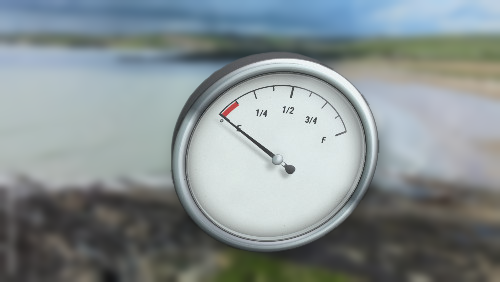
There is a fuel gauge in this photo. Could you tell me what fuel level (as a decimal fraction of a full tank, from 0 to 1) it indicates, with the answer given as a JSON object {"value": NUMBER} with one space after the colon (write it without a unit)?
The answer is {"value": 0}
